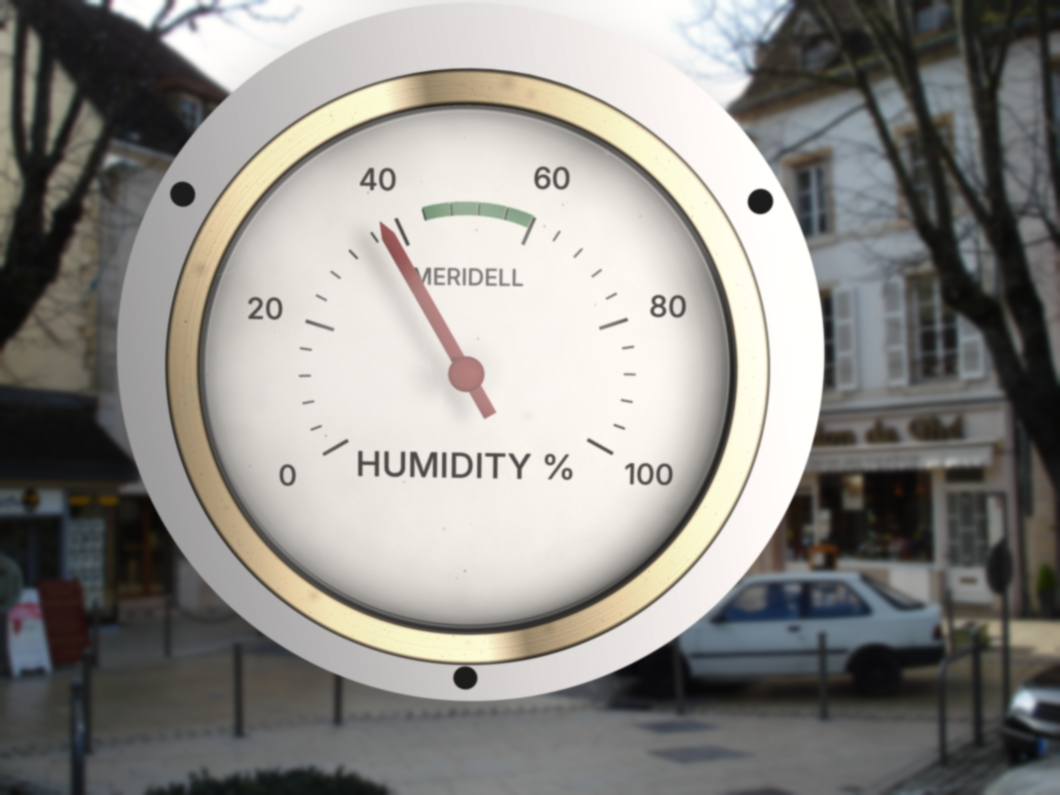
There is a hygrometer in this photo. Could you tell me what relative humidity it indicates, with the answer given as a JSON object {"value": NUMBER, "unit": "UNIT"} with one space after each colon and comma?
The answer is {"value": 38, "unit": "%"}
